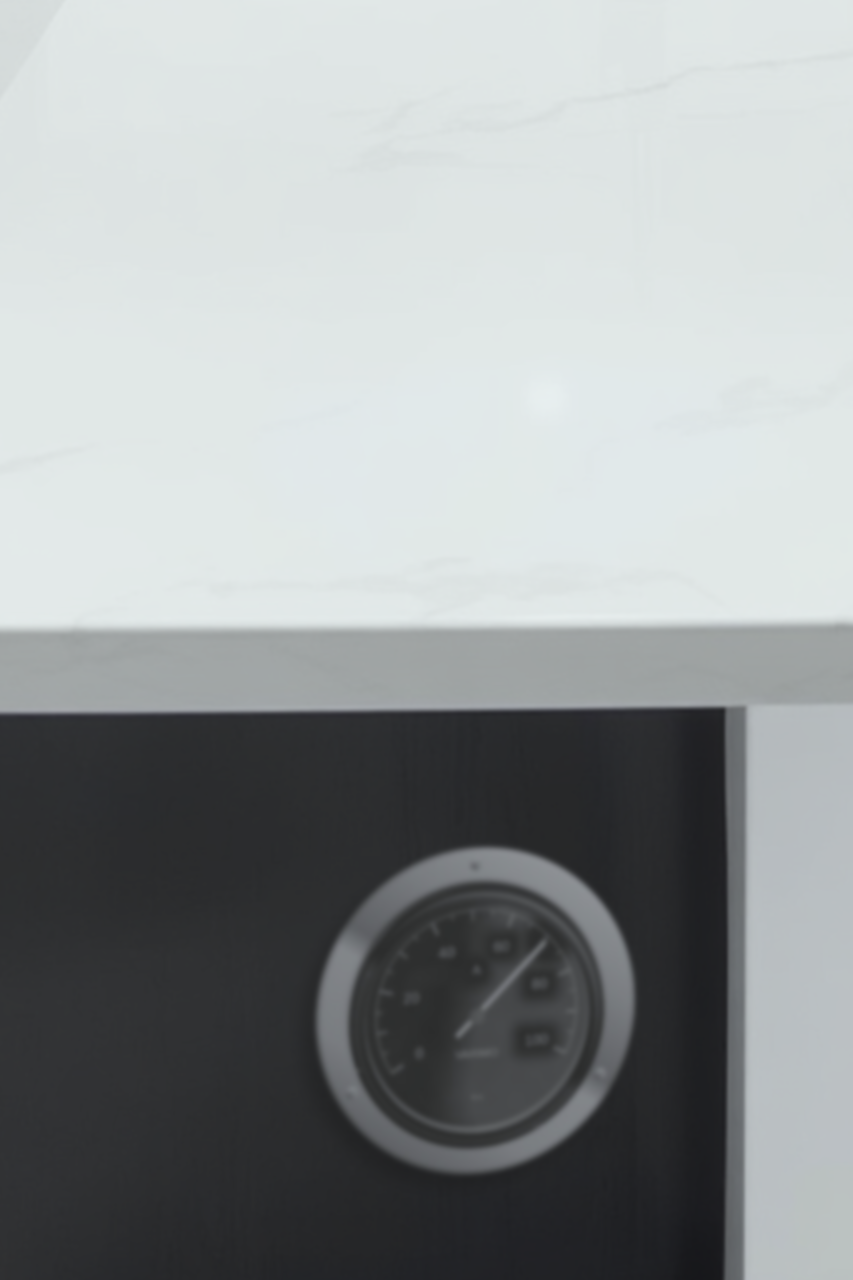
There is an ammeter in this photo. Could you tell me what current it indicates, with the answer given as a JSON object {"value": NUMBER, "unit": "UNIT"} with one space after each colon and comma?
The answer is {"value": 70, "unit": "A"}
